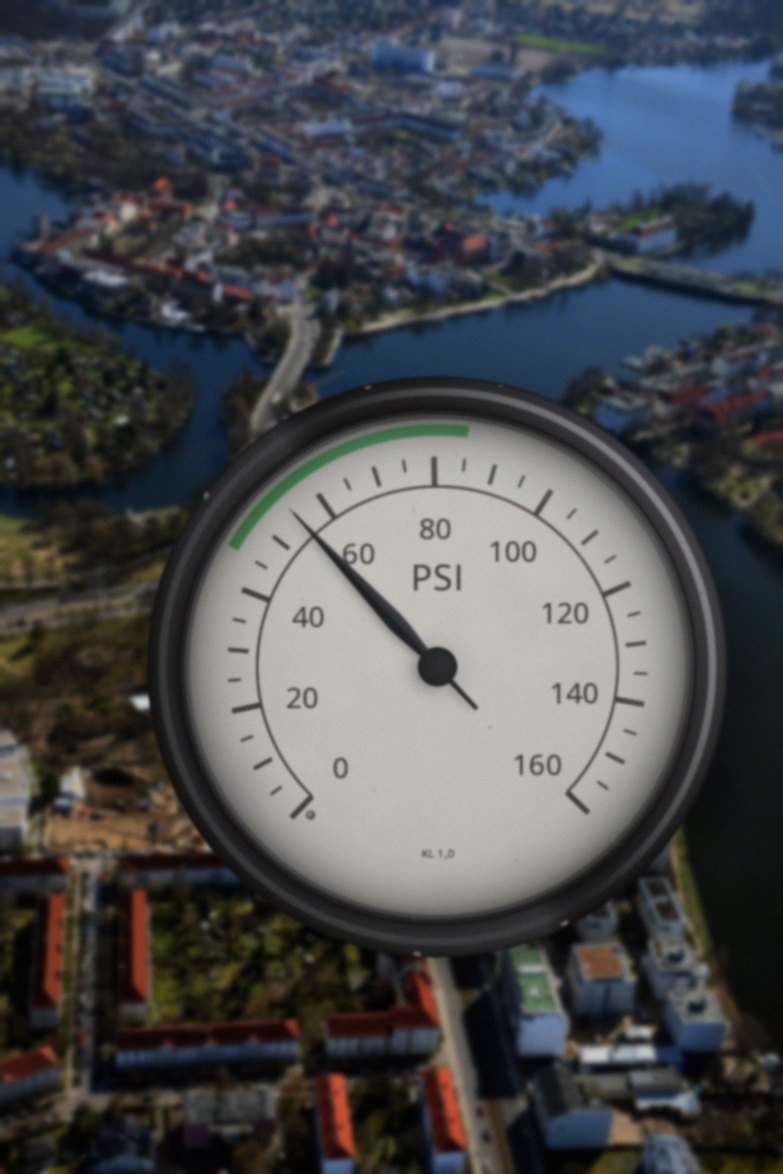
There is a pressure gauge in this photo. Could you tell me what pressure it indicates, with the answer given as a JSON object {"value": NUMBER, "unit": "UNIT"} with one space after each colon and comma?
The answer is {"value": 55, "unit": "psi"}
